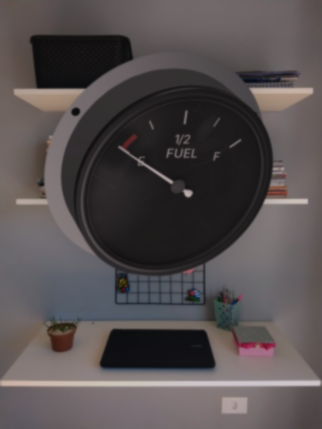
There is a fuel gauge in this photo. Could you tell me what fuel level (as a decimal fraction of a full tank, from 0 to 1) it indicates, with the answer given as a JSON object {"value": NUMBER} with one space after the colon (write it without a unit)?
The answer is {"value": 0}
